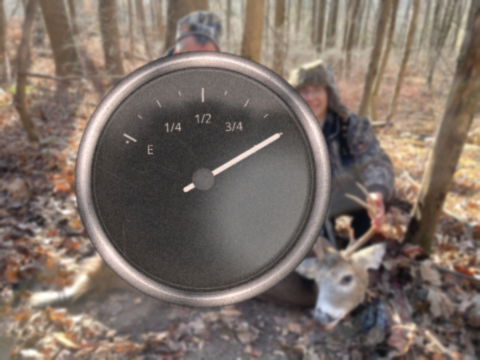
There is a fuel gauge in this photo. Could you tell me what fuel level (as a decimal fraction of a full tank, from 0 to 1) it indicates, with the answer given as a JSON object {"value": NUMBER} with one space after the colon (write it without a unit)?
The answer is {"value": 1}
